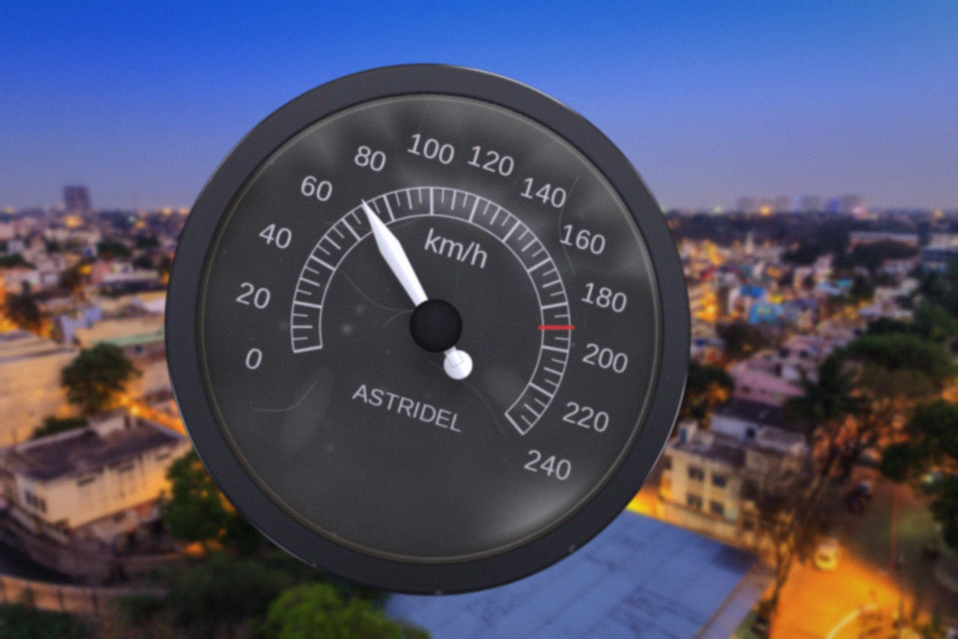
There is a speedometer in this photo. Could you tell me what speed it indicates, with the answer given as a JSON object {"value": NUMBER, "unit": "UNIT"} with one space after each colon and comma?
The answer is {"value": 70, "unit": "km/h"}
